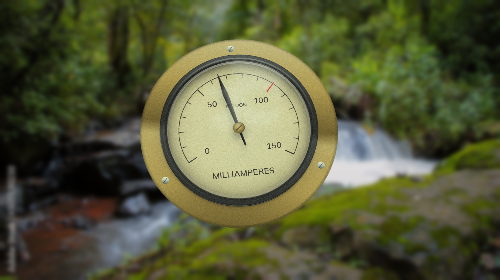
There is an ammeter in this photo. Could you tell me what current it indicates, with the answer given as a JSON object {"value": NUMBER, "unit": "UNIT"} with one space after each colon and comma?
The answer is {"value": 65, "unit": "mA"}
